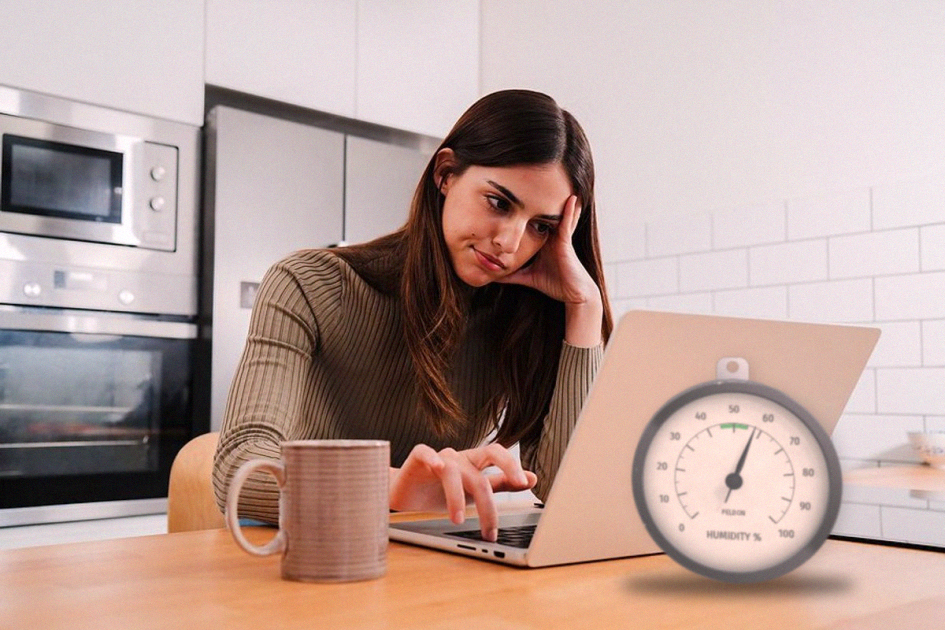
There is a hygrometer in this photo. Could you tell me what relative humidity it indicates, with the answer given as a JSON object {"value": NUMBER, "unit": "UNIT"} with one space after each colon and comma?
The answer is {"value": 57.5, "unit": "%"}
